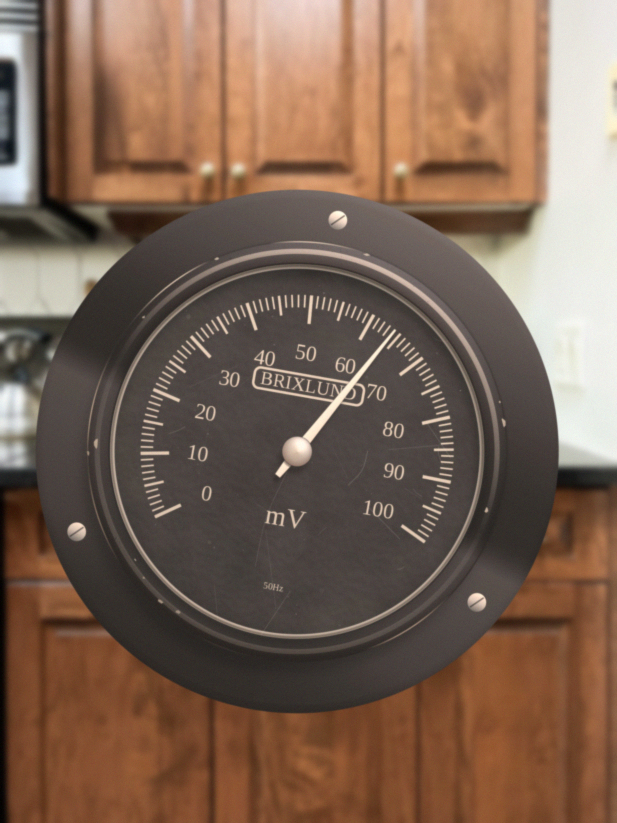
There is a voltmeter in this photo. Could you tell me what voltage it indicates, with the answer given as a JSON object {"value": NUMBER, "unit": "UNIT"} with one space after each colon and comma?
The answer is {"value": 64, "unit": "mV"}
